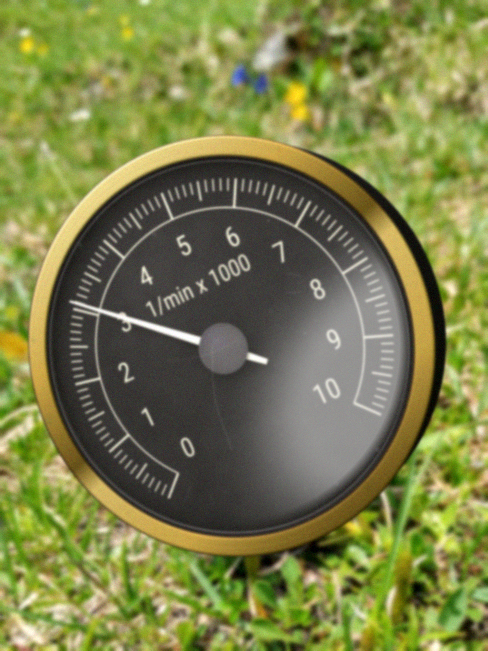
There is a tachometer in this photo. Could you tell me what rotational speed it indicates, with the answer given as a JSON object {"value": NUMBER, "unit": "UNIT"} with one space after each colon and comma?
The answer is {"value": 3100, "unit": "rpm"}
